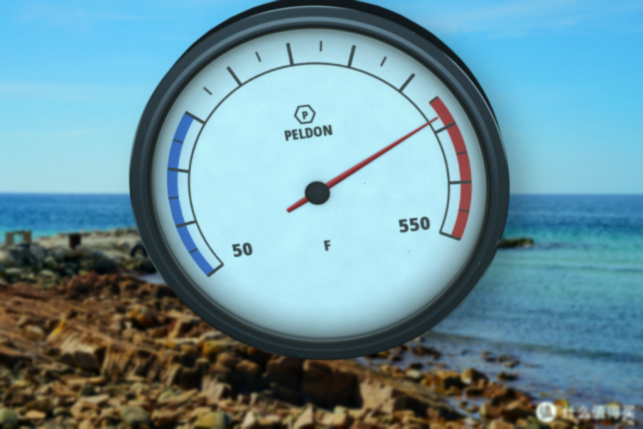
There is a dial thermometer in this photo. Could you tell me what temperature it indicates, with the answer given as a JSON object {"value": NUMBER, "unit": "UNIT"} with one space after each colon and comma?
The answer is {"value": 437.5, "unit": "°F"}
